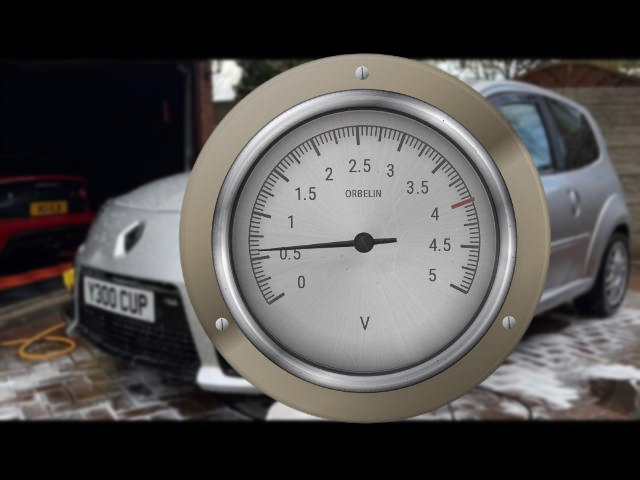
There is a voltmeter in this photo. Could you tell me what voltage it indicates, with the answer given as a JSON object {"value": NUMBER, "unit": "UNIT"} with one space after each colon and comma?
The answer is {"value": 0.6, "unit": "V"}
